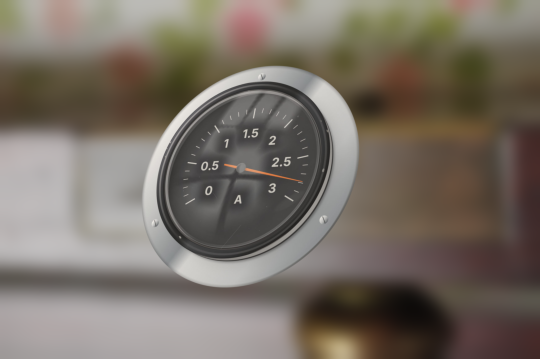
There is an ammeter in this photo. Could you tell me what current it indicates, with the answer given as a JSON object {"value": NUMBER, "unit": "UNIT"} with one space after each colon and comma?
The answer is {"value": 2.8, "unit": "A"}
